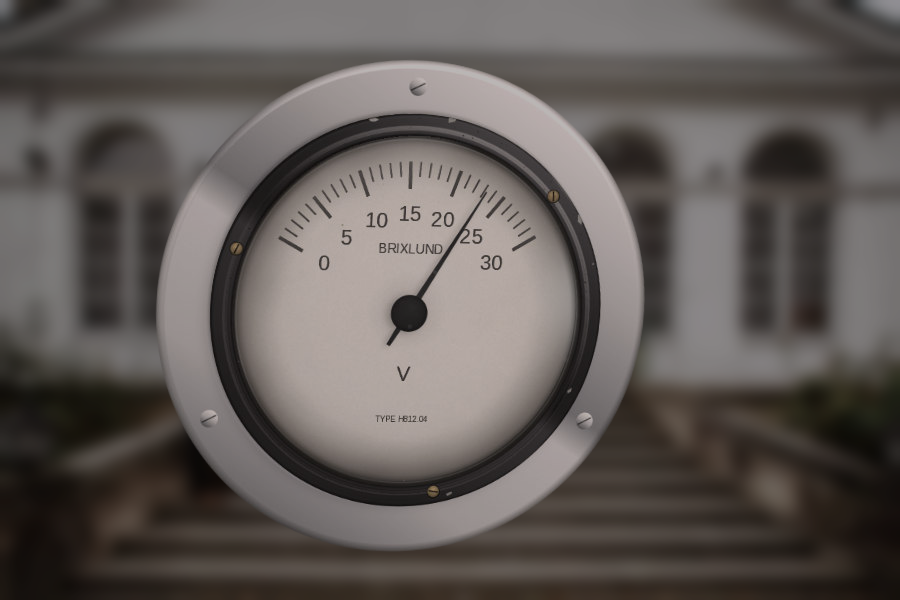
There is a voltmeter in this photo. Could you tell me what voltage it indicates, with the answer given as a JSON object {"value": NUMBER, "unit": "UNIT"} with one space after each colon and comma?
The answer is {"value": 23, "unit": "V"}
